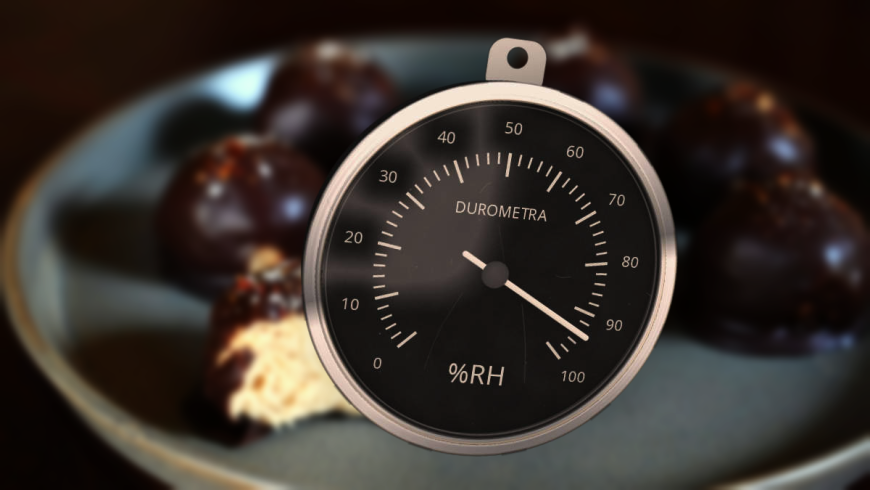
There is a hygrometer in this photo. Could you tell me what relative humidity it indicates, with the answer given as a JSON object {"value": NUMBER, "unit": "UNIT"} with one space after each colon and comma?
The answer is {"value": 94, "unit": "%"}
